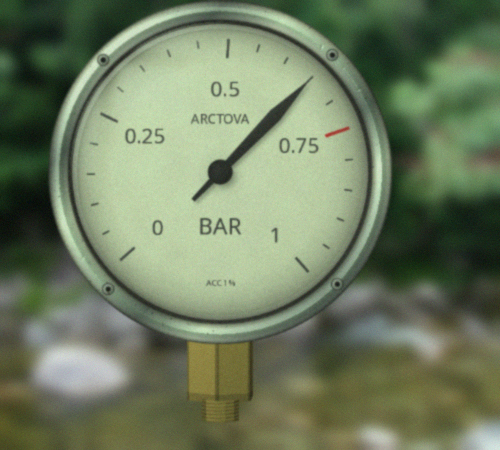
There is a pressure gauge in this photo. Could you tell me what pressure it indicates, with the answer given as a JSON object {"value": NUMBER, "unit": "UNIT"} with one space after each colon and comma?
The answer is {"value": 0.65, "unit": "bar"}
